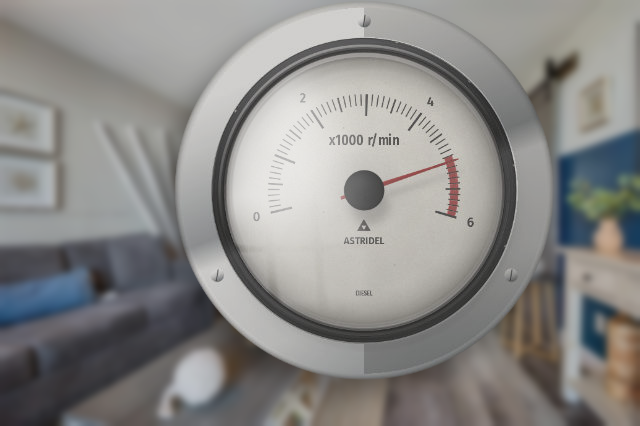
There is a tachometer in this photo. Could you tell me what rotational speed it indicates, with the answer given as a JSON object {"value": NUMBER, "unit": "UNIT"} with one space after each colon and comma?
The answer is {"value": 5000, "unit": "rpm"}
